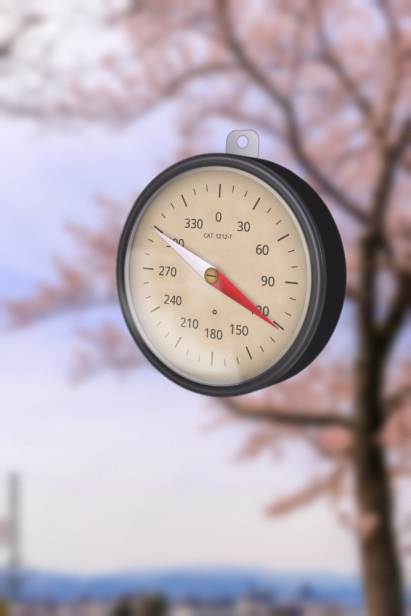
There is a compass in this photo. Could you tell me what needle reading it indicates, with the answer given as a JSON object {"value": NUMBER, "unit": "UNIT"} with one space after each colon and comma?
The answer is {"value": 120, "unit": "°"}
